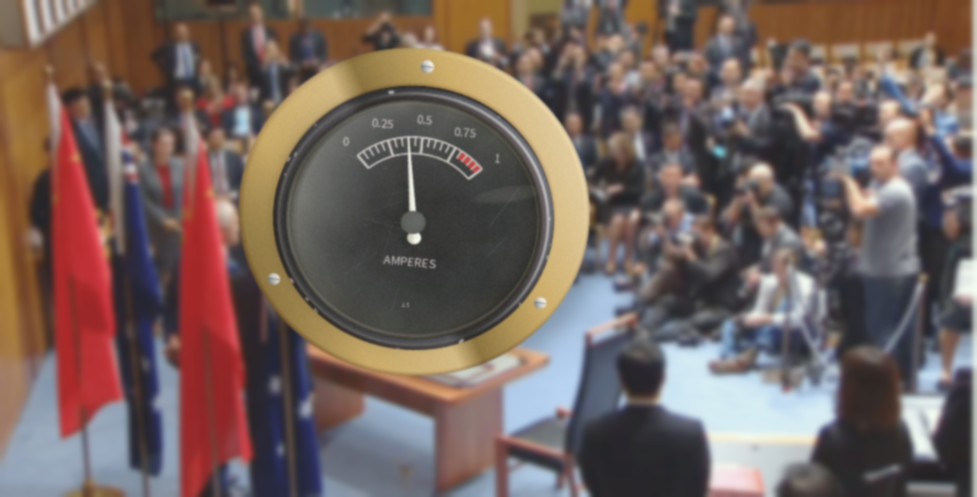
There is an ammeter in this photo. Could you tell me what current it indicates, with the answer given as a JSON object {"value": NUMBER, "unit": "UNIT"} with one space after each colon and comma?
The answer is {"value": 0.4, "unit": "A"}
